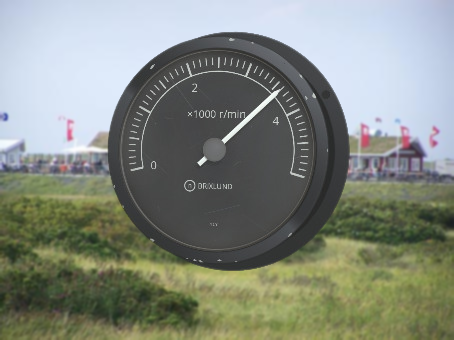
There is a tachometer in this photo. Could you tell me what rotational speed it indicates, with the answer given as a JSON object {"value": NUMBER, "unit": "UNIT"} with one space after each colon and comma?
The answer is {"value": 3600, "unit": "rpm"}
